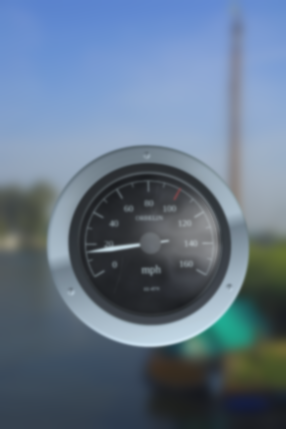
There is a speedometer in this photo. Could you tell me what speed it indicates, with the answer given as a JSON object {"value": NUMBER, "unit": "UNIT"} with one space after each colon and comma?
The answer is {"value": 15, "unit": "mph"}
